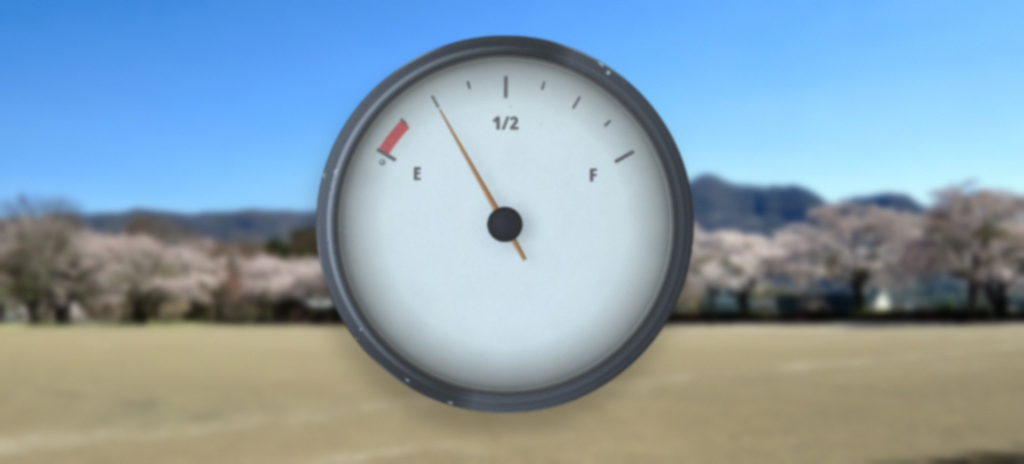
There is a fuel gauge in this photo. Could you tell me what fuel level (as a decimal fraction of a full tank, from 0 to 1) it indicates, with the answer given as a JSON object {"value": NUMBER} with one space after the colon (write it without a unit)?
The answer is {"value": 0.25}
